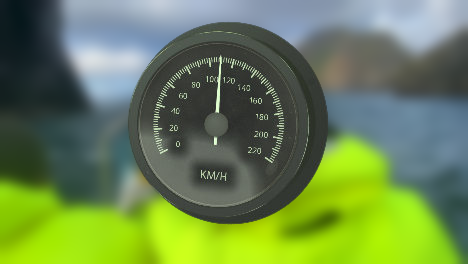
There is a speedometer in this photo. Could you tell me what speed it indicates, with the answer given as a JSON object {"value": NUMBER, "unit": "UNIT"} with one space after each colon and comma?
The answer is {"value": 110, "unit": "km/h"}
